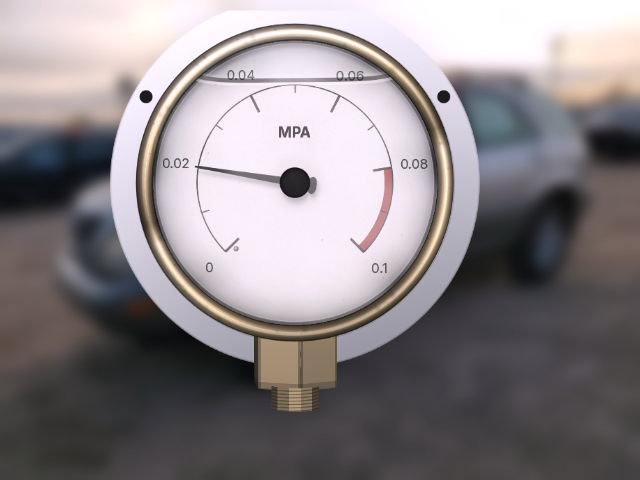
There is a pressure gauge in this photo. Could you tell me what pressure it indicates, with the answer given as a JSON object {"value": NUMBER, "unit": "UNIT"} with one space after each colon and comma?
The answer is {"value": 0.02, "unit": "MPa"}
